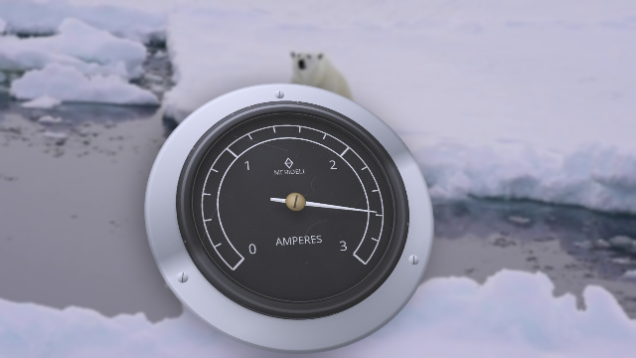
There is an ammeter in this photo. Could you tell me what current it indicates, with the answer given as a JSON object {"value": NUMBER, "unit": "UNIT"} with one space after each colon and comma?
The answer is {"value": 2.6, "unit": "A"}
